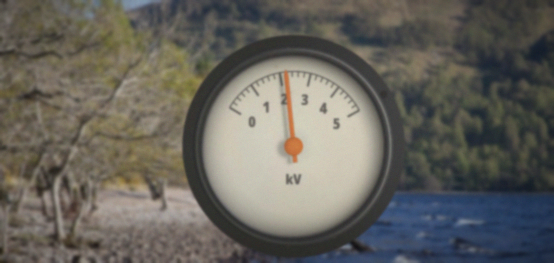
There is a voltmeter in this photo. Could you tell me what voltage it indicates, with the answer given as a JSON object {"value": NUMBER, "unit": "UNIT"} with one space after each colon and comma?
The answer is {"value": 2.2, "unit": "kV"}
